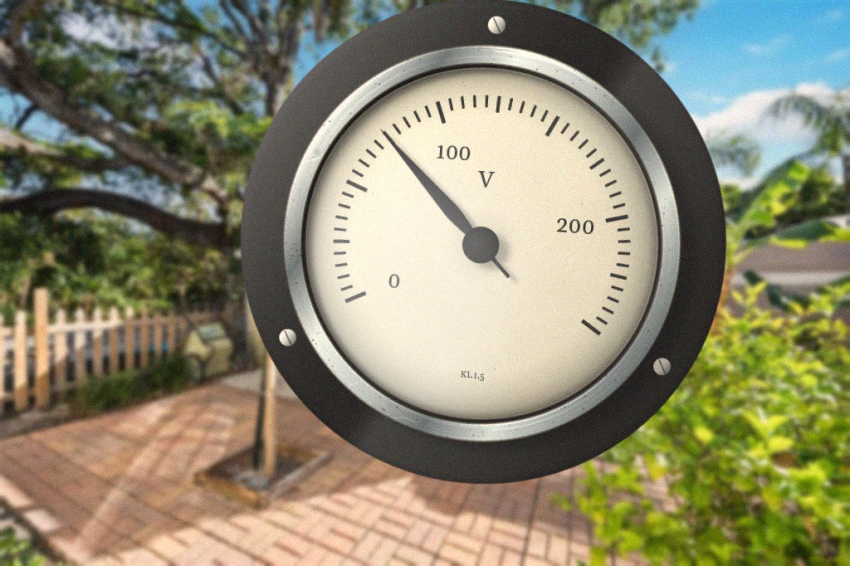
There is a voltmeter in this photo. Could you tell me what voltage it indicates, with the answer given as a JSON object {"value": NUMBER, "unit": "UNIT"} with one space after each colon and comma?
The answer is {"value": 75, "unit": "V"}
